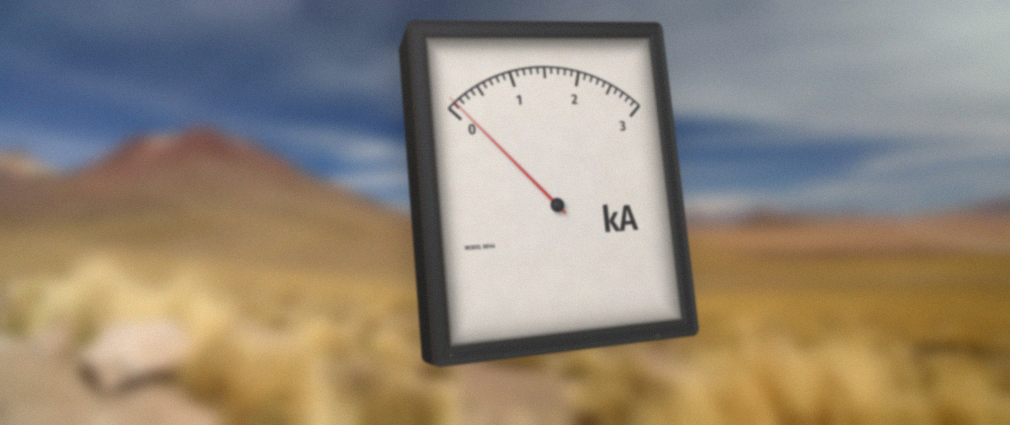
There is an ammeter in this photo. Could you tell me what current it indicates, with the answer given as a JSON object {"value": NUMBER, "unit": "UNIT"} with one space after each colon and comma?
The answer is {"value": 0.1, "unit": "kA"}
